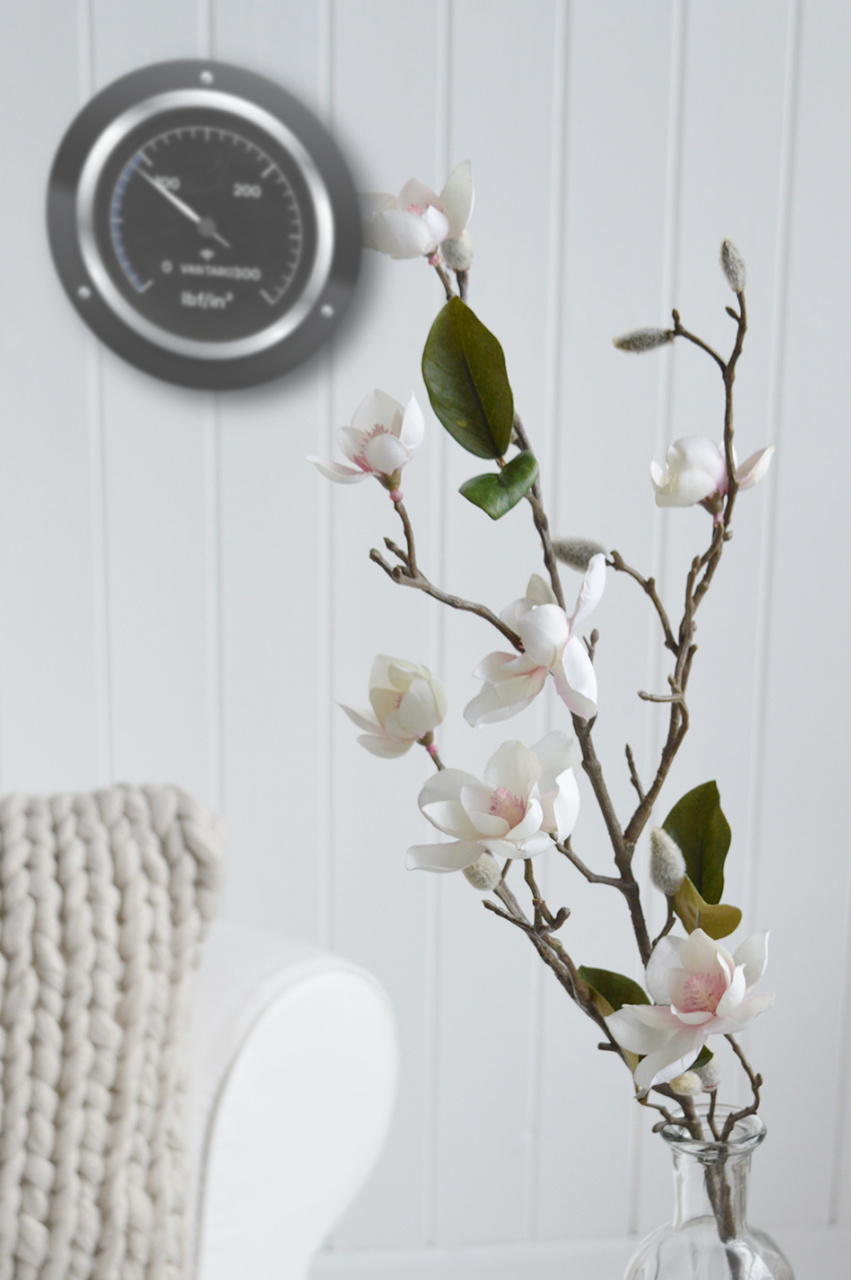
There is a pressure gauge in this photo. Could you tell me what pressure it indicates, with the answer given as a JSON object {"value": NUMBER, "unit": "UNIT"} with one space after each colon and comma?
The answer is {"value": 90, "unit": "psi"}
